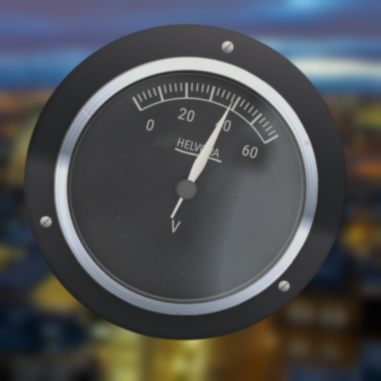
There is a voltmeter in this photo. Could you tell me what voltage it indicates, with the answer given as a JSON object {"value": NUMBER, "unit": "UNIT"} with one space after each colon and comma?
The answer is {"value": 38, "unit": "V"}
